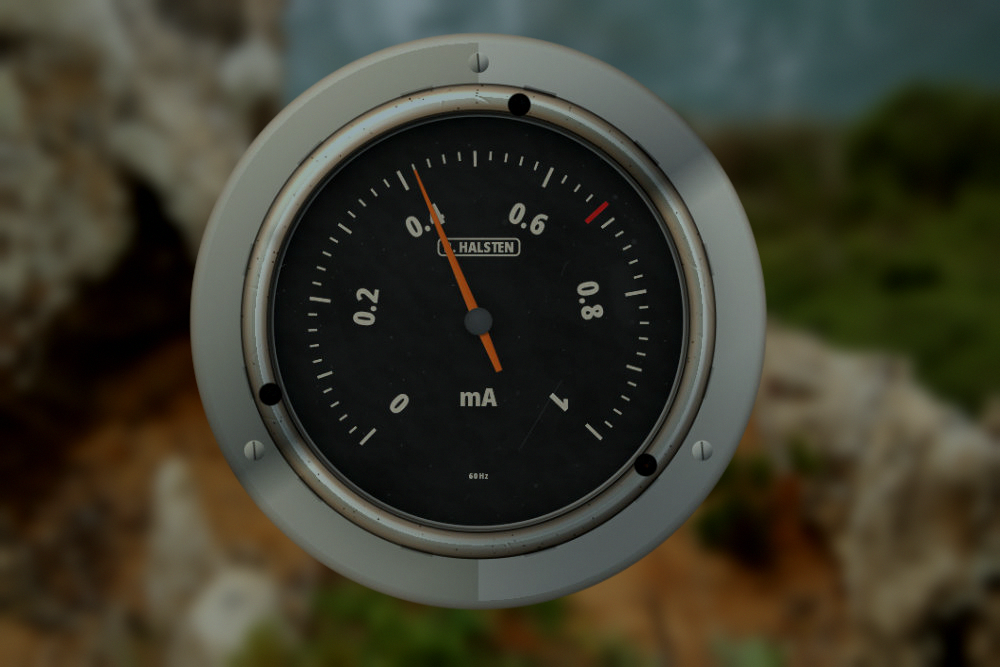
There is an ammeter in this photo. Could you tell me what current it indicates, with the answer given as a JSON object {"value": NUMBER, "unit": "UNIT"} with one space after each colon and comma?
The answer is {"value": 0.42, "unit": "mA"}
